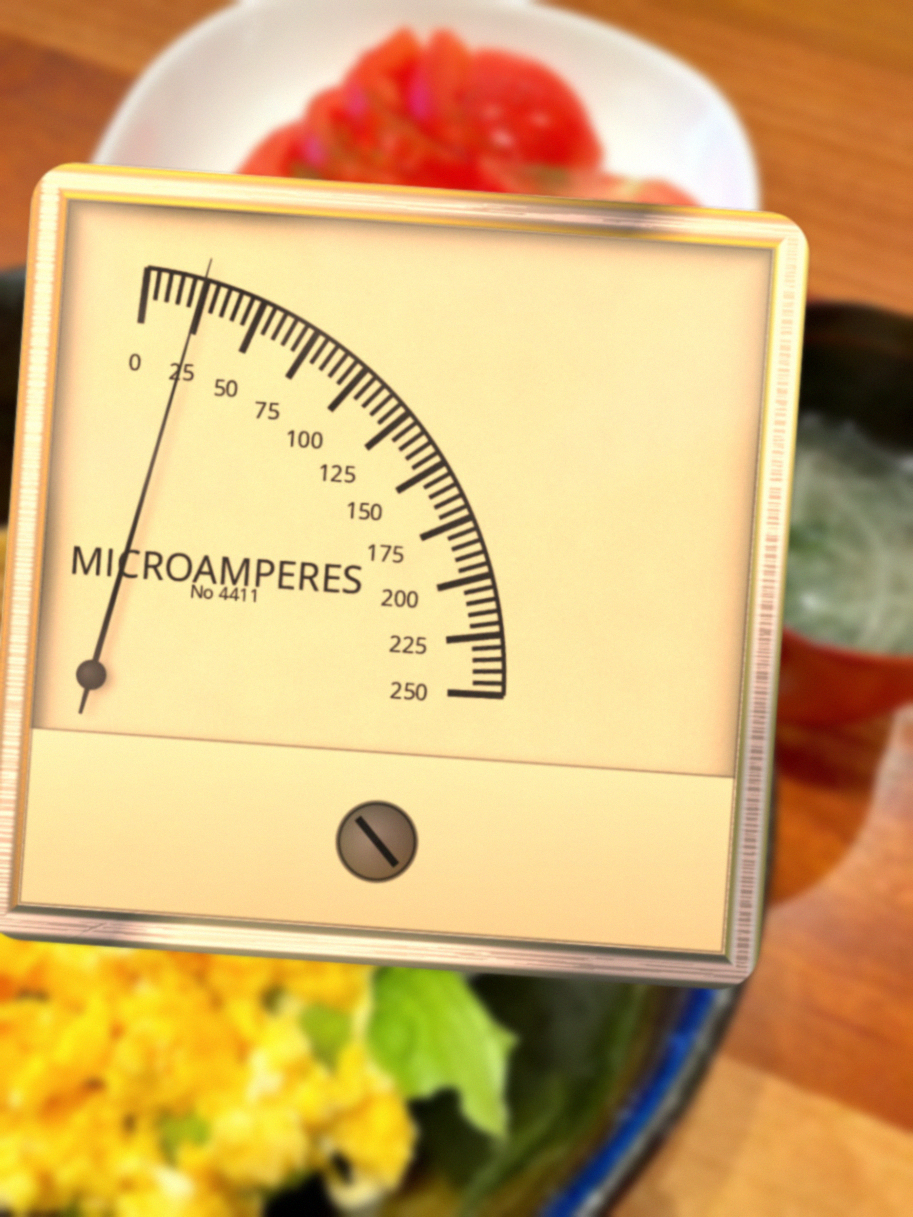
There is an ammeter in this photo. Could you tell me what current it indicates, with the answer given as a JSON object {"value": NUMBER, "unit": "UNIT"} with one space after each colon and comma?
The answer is {"value": 25, "unit": "µA"}
